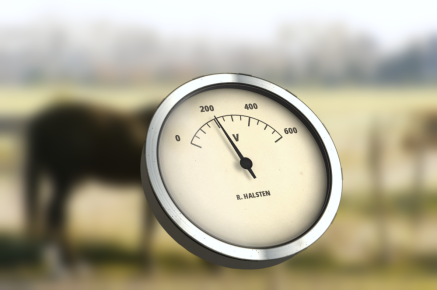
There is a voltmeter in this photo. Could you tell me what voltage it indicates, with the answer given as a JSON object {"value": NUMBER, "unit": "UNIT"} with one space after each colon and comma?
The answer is {"value": 200, "unit": "V"}
